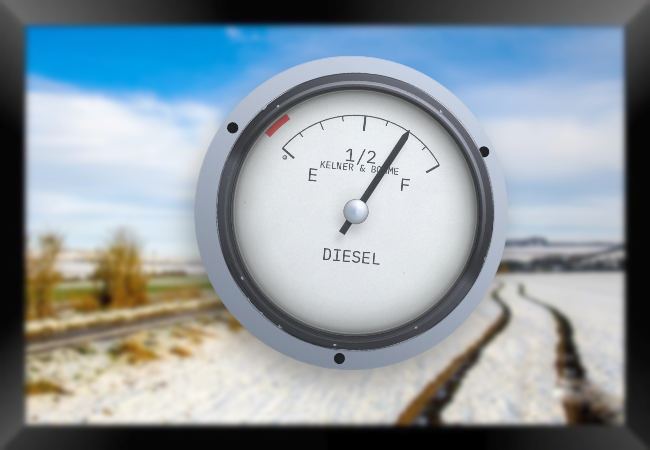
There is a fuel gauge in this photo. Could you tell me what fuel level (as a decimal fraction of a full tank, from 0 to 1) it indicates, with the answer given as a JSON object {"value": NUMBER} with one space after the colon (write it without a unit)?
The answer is {"value": 0.75}
